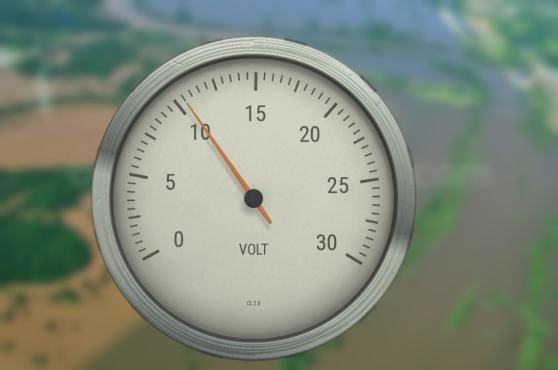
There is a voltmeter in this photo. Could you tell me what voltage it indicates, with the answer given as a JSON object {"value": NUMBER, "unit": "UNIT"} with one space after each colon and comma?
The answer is {"value": 10.5, "unit": "V"}
